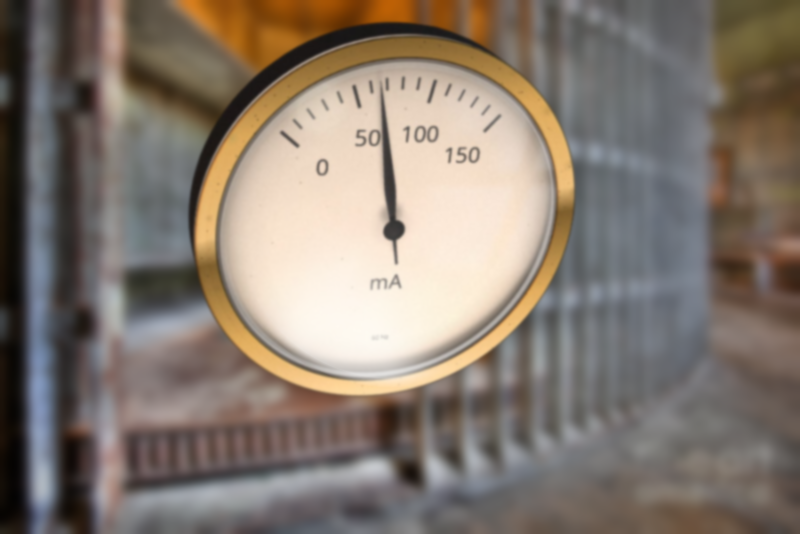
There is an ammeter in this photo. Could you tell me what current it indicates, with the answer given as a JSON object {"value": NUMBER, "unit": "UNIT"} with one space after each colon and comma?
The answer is {"value": 65, "unit": "mA"}
